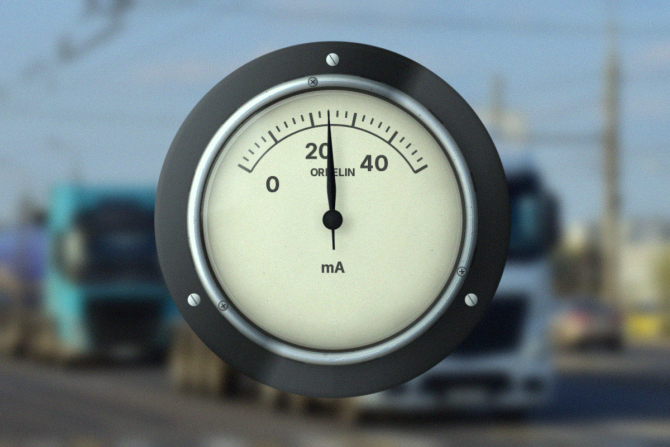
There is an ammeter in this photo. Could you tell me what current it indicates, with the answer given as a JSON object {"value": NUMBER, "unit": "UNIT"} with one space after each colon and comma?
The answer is {"value": 24, "unit": "mA"}
